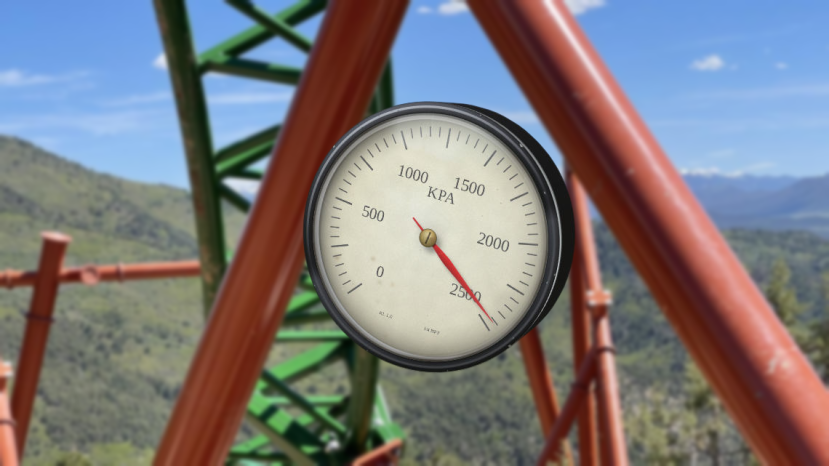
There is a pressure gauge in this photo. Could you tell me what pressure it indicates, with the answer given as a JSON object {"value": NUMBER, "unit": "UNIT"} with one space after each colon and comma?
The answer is {"value": 2450, "unit": "kPa"}
